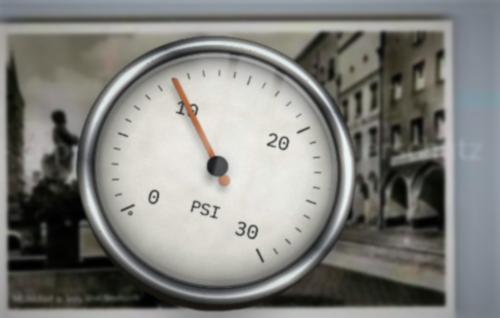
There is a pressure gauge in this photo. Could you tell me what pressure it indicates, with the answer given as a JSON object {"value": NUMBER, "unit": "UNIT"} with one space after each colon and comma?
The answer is {"value": 10, "unit": "psi"}
